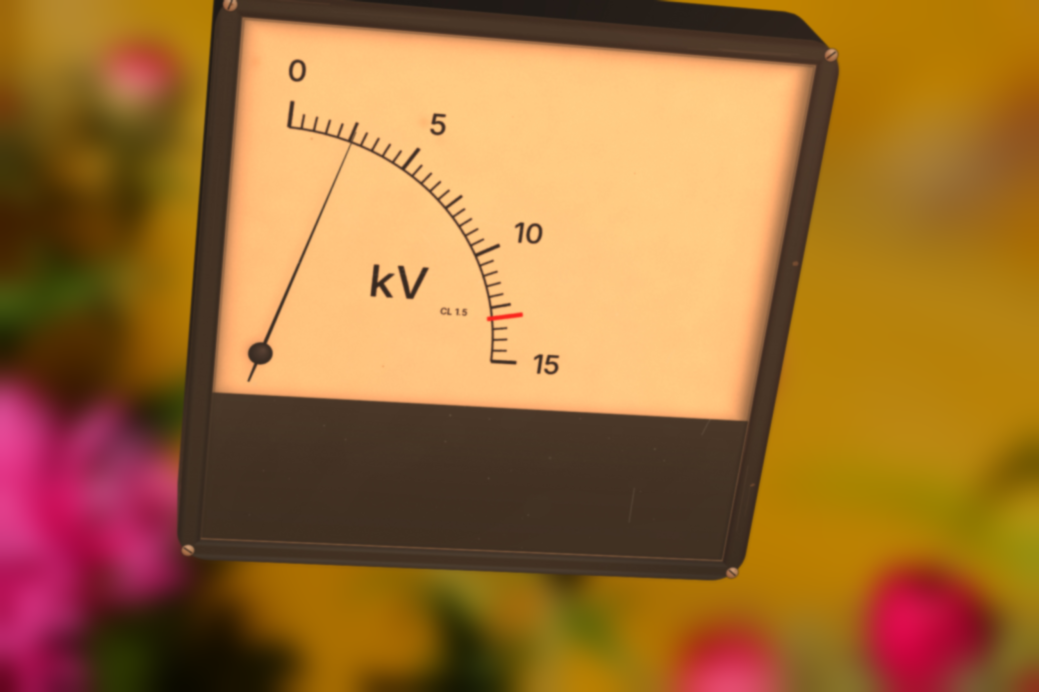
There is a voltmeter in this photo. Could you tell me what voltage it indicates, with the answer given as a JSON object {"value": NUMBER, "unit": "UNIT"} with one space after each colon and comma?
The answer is {"value": 2.5, "unit": "kV"}
